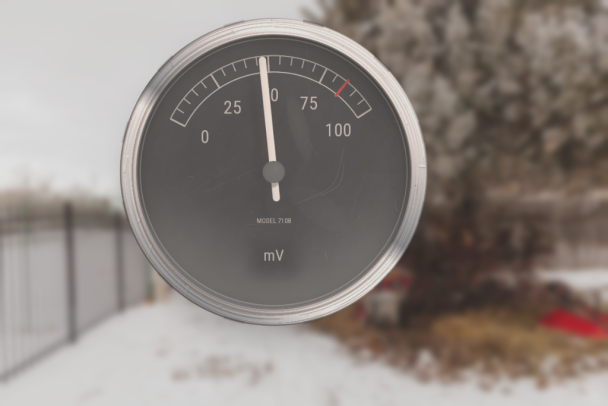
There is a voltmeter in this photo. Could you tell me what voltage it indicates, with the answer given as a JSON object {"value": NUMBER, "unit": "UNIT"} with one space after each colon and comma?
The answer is {"value": 47.5, "unit": "mV"}
